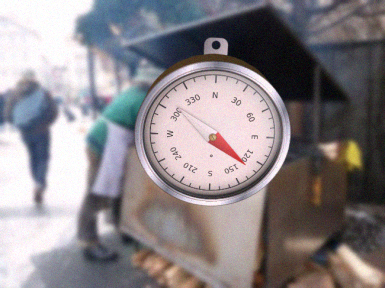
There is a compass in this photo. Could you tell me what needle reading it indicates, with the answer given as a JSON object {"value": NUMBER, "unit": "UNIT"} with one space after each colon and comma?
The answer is {"value": 130, "unit": "°"}
